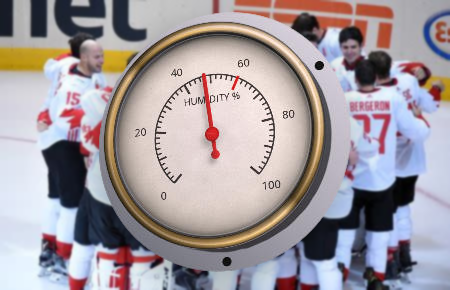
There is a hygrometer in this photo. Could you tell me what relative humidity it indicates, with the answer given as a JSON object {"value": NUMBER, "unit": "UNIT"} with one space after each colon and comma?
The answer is {"value": 48, "unit": "%"}
